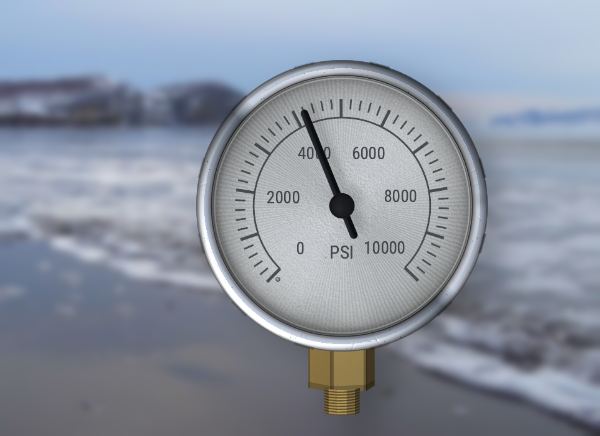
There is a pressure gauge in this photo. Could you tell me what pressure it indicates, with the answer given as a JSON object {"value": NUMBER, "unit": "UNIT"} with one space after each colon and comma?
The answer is {"value": 4200, "unit": "psi"}
